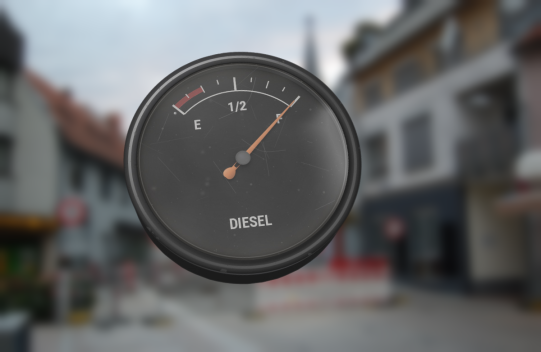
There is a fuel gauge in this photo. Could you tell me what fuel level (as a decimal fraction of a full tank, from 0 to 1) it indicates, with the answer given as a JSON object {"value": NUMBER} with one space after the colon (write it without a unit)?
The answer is {"value": 1}
